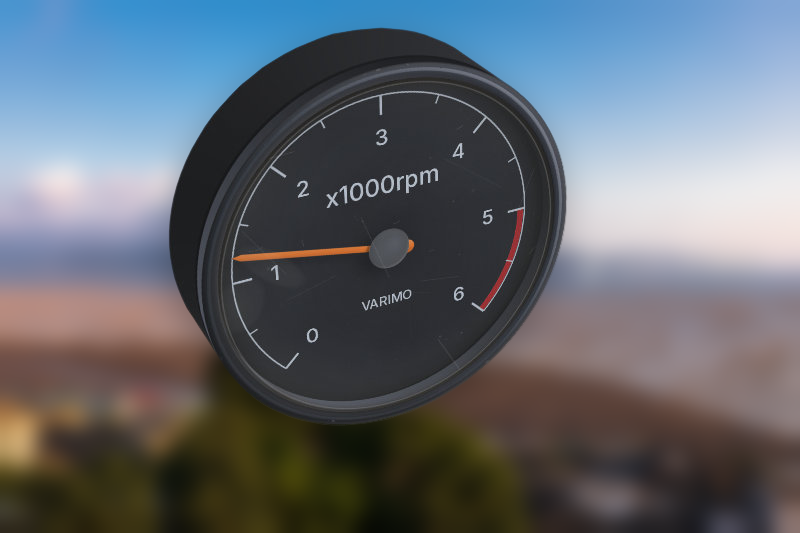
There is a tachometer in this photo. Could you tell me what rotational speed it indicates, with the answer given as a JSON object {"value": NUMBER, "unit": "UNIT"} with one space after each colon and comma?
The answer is {"value": 1250, "unit": "rpm"}
